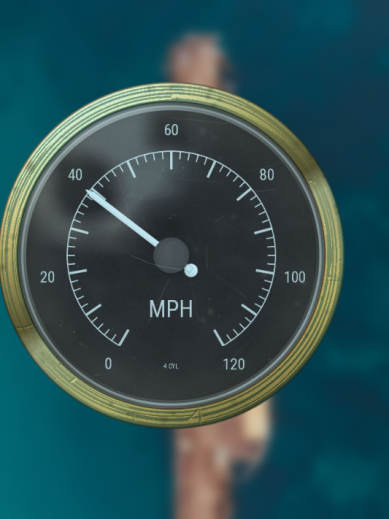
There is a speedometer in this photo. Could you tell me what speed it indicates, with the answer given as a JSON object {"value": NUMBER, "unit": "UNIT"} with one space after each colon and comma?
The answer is {"value": 39, "unit": "mph"}
